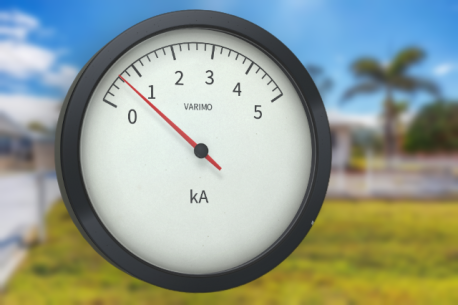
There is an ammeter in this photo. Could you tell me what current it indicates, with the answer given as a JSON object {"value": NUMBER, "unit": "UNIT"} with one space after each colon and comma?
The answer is {"value": 0.6, "unit": "kA"}
